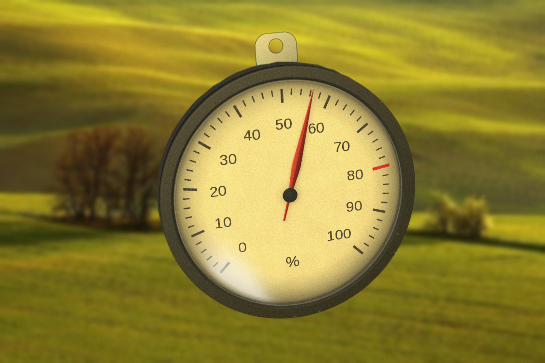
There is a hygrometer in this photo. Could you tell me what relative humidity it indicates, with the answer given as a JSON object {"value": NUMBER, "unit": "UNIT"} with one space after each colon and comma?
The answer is {"value": 56, "unit": "%"}
